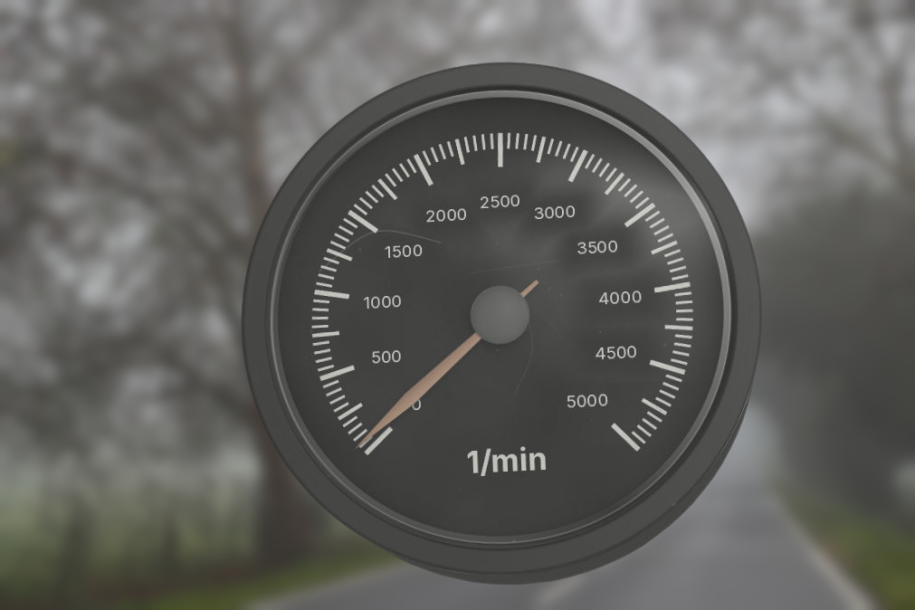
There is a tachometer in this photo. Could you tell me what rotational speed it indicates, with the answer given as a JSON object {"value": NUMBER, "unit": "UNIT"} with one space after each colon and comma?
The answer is {"value": 50, "unit": "rpm"}
